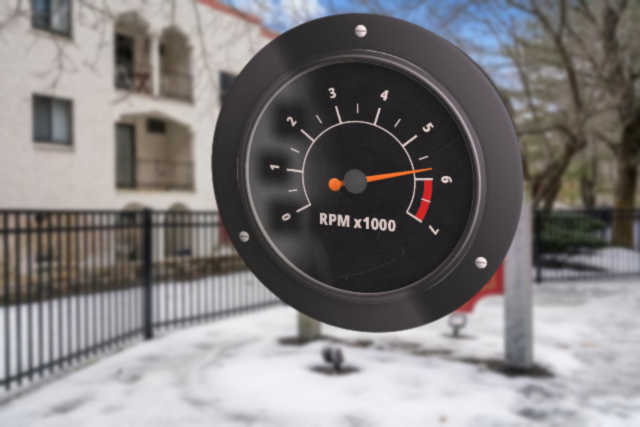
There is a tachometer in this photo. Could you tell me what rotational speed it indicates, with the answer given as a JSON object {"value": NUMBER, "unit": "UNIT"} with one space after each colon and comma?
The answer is {"value": 5750, "unit": "rpm"}
